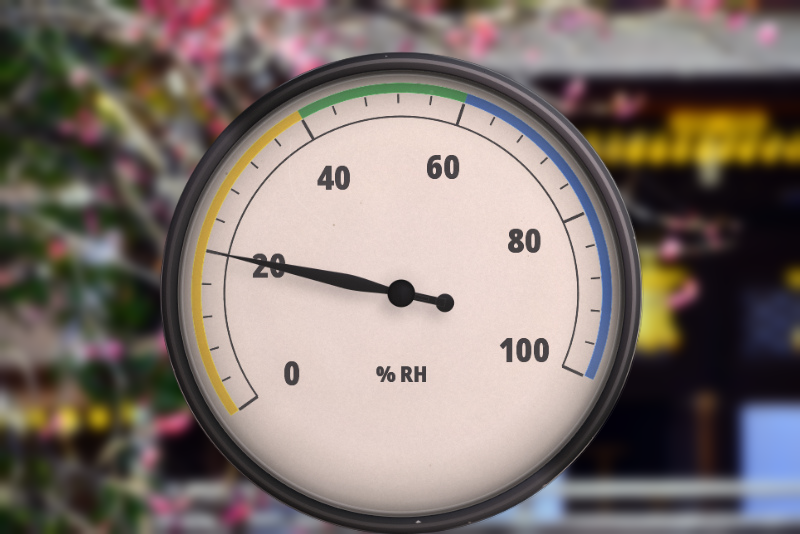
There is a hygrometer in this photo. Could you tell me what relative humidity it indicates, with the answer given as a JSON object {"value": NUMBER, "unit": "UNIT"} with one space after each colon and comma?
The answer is {"value": 20, "unit": "%"}
